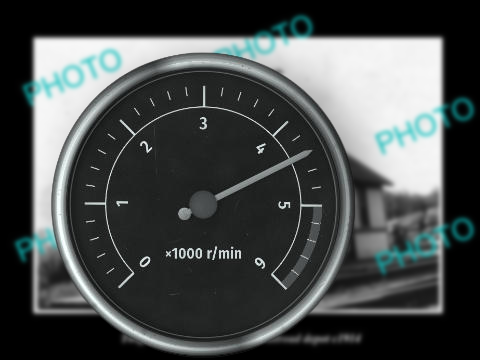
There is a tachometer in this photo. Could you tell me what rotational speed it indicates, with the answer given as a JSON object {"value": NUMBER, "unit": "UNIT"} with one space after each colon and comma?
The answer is {"value": 4400, "unit": "rpm"}
